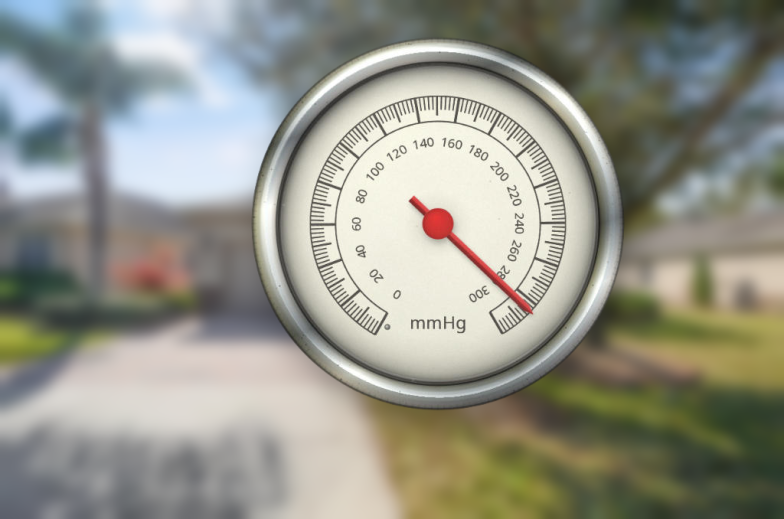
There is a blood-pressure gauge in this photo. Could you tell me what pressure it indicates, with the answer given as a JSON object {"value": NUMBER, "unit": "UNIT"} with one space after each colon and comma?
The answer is {"value": 284, "unit": "mmHg"}
